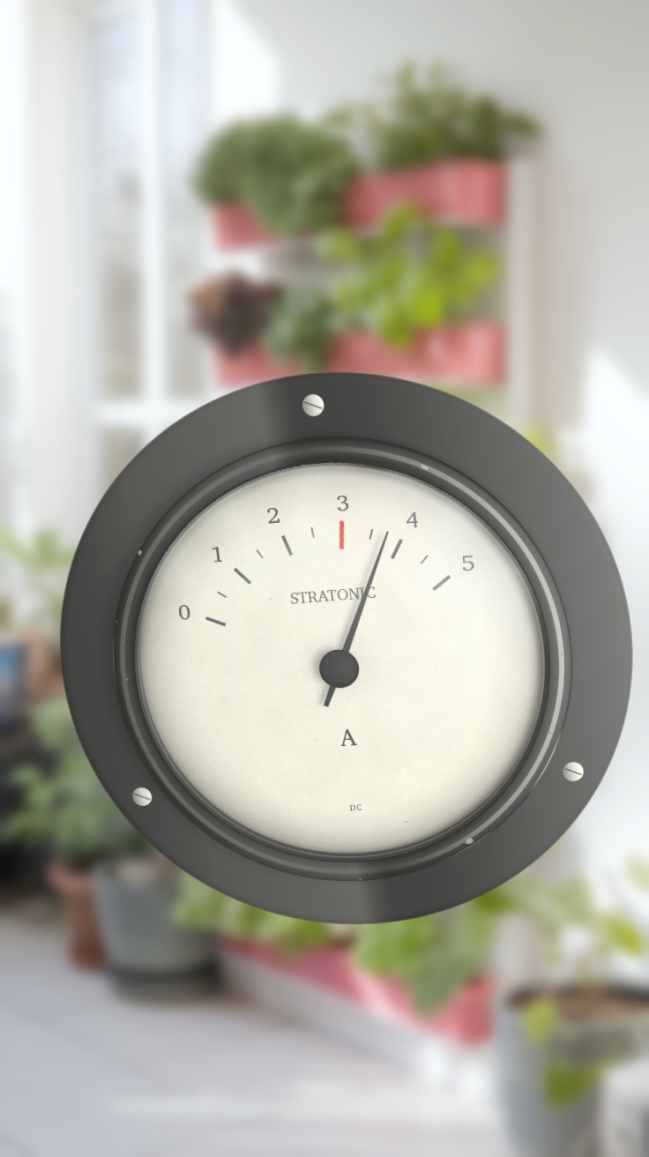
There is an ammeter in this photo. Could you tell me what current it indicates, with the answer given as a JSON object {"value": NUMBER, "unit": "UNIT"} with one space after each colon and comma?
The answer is {"value": 3.75, "unit": "A"}
